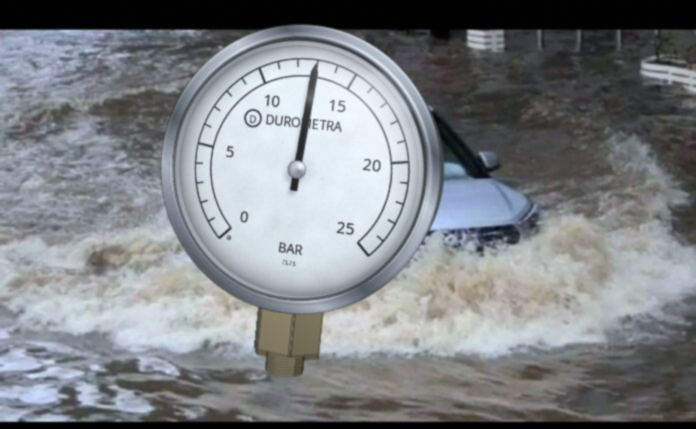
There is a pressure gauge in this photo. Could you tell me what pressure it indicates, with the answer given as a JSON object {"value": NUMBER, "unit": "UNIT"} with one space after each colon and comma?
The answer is {"value": 13, "unit": "bar"}
